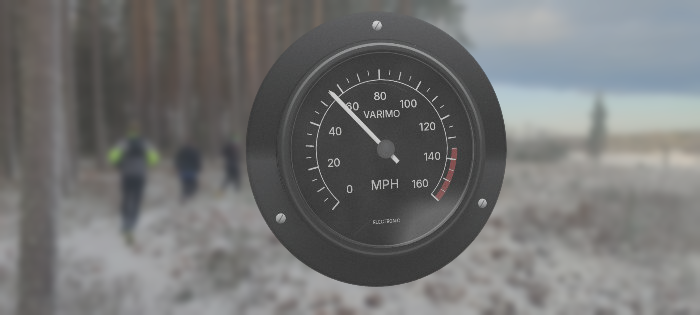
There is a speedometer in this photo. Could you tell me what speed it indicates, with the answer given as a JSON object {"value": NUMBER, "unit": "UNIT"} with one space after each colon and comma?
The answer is {"value": 55, "unit": "mph"}
